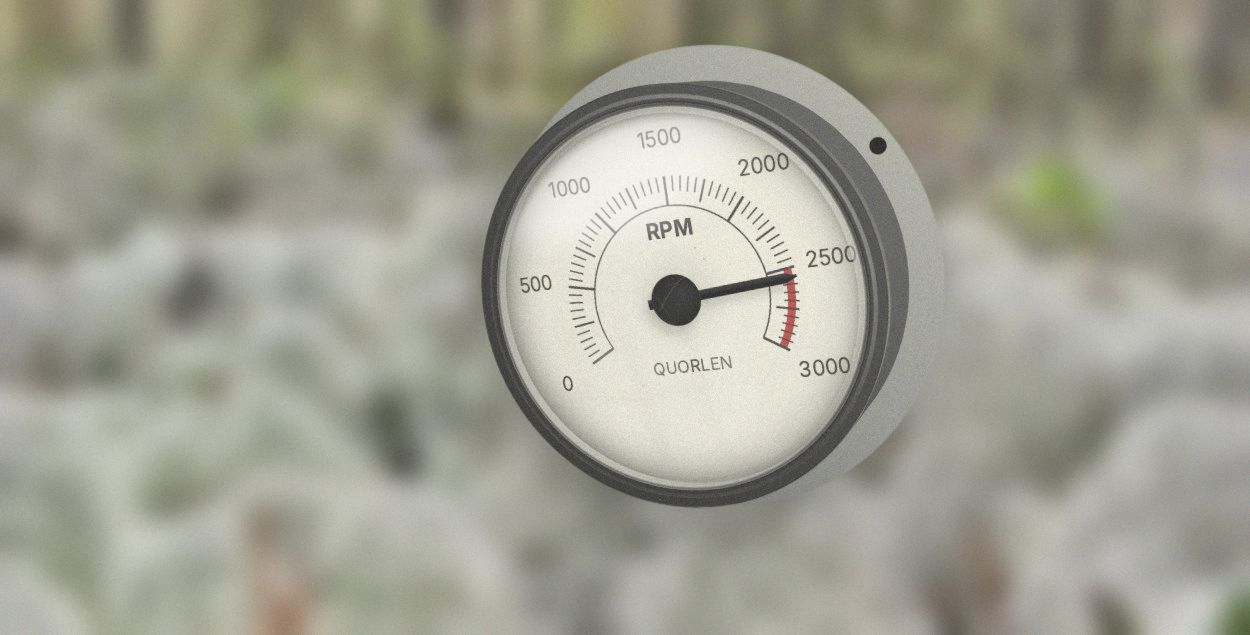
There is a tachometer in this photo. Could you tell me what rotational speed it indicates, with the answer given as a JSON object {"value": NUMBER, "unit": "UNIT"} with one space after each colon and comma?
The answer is {"value": 2550, "unit": "rpm"}
